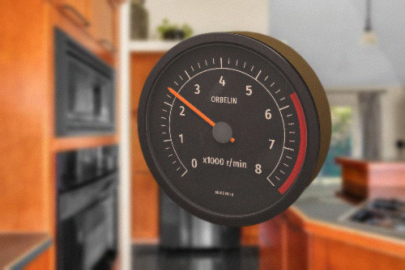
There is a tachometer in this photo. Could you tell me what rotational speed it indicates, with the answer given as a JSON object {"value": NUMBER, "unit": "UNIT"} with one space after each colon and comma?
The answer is {"value": 2400, "unit": "rpm"}
